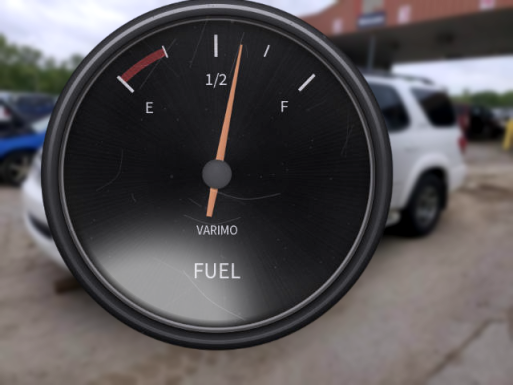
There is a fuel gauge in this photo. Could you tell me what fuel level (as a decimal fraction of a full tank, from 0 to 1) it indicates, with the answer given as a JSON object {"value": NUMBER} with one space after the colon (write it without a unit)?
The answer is {"value": 0.625}
